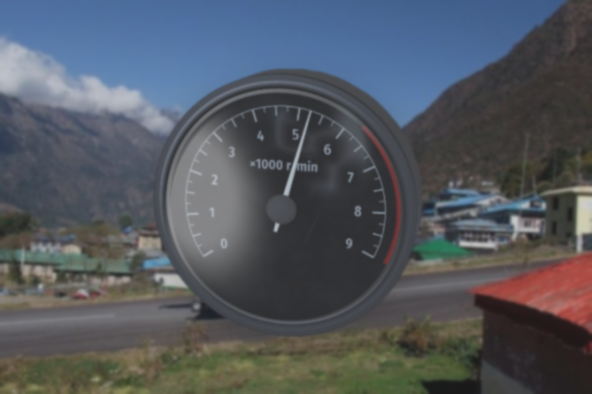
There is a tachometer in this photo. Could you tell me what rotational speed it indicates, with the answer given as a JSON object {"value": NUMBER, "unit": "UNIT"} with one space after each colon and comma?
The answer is {"value": 5250, "unit": "rpm"}
